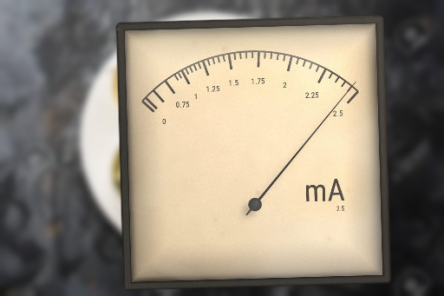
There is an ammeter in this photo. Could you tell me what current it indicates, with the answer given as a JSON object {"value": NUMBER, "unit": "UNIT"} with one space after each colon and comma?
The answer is {"value": 2.45, "unit": "mA"}
